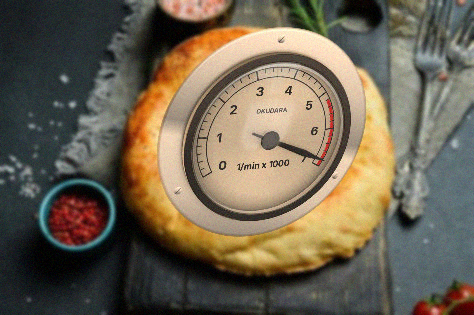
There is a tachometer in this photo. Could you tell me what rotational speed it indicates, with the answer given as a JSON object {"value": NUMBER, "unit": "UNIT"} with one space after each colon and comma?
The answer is {"value": 6800, "unit": "rpm"}
